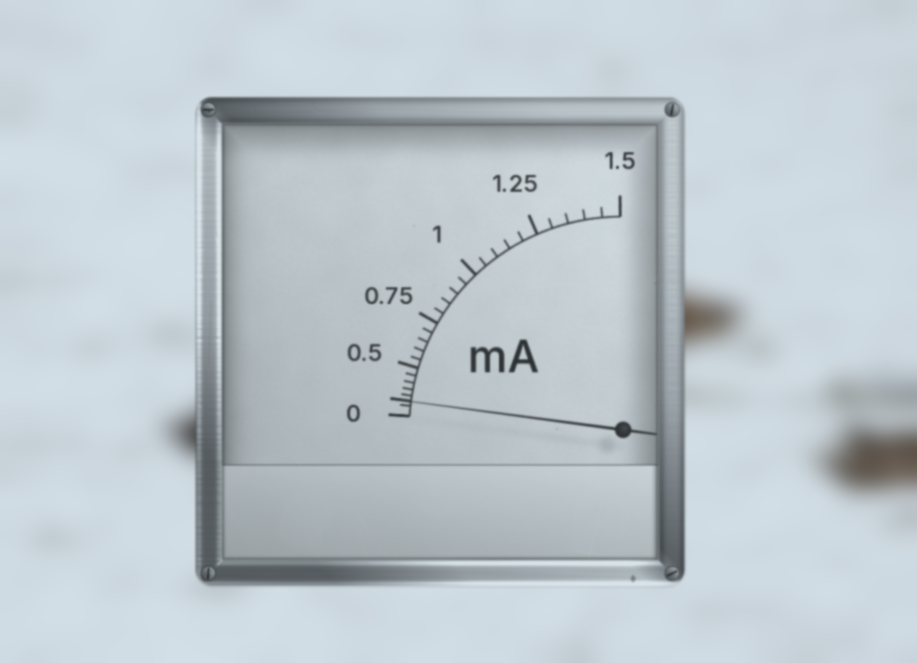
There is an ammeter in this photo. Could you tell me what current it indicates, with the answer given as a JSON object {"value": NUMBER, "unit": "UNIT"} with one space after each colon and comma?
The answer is {"value": 0.25, "unit": "mA"}
